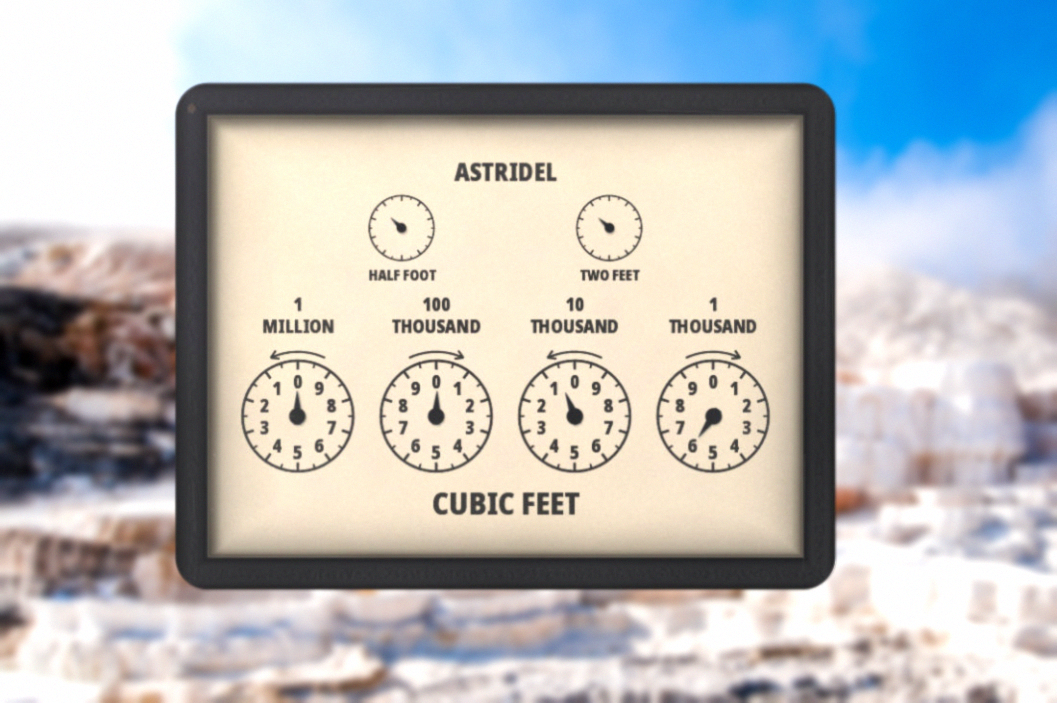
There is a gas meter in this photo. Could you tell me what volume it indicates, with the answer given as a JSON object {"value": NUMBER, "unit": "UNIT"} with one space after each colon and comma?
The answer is {"value": 600, "unit": "ft³"}
